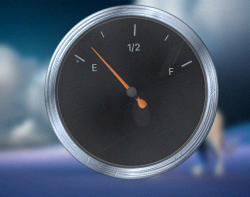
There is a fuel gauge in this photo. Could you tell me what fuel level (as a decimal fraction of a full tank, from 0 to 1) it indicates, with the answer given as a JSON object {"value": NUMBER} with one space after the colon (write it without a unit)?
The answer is {"value": 0.125}
